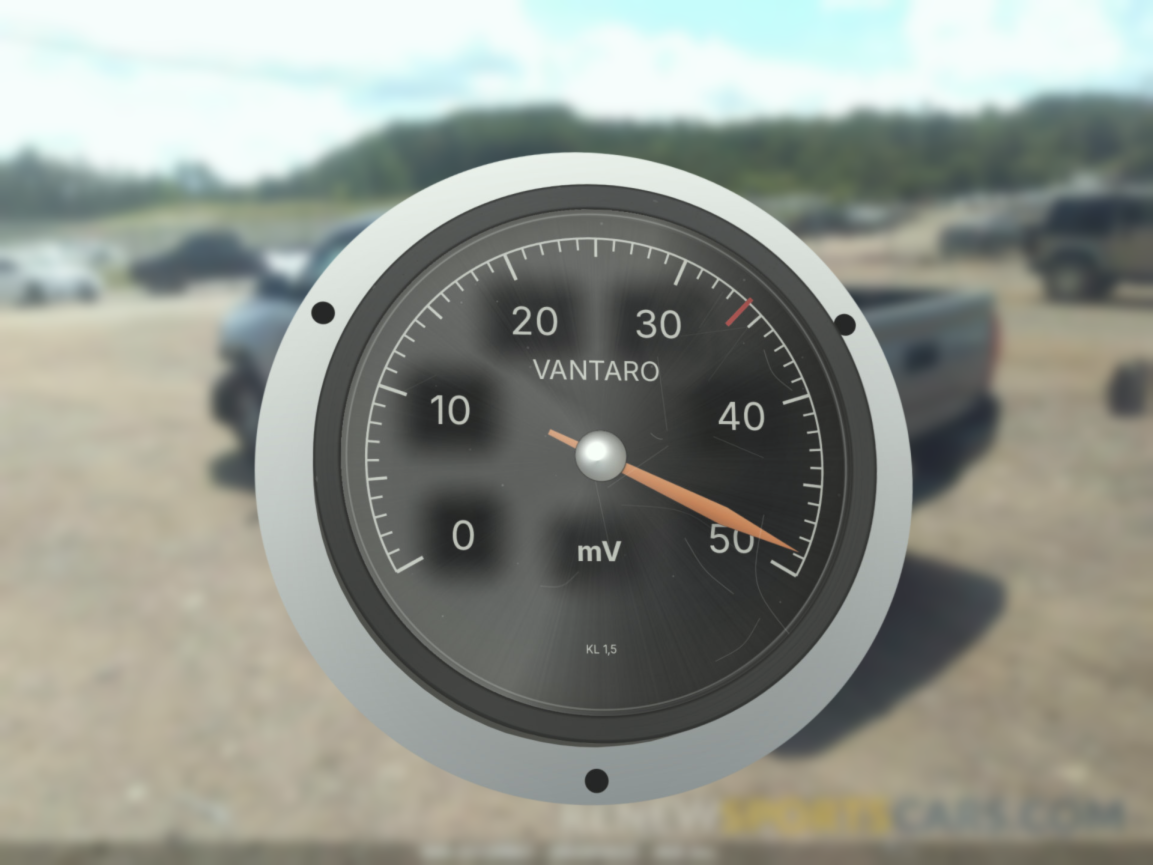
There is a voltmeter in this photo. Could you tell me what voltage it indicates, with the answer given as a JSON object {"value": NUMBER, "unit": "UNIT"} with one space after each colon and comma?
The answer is {"value": 49, "unit": "mV"}
